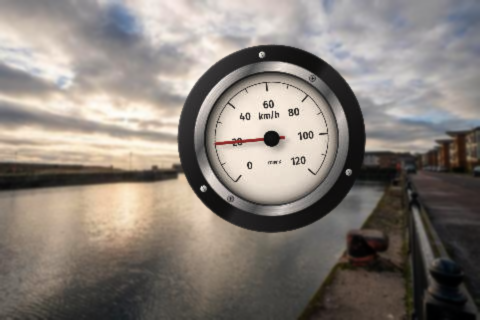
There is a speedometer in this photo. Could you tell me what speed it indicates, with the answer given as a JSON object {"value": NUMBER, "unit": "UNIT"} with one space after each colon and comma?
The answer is {"value": 20, "unit": "km/h"}
